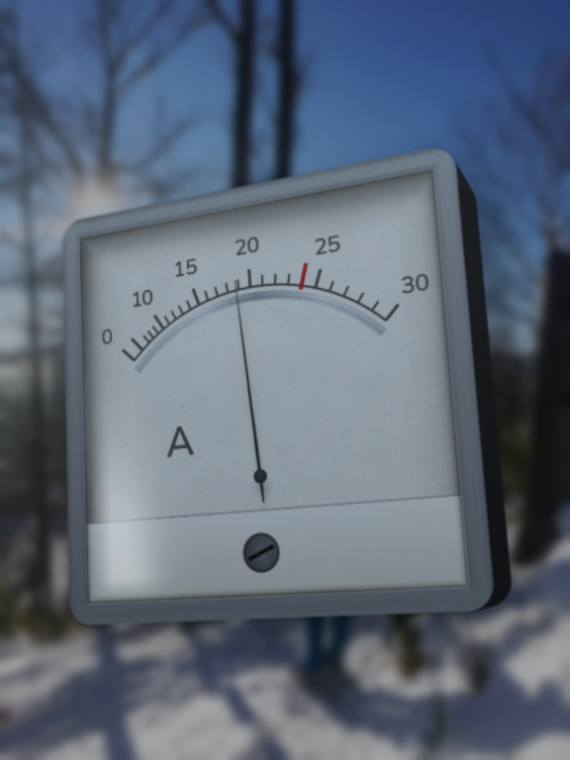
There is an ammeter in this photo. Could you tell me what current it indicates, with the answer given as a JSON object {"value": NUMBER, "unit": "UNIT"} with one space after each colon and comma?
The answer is {"value": 19, "unit": "A"}
